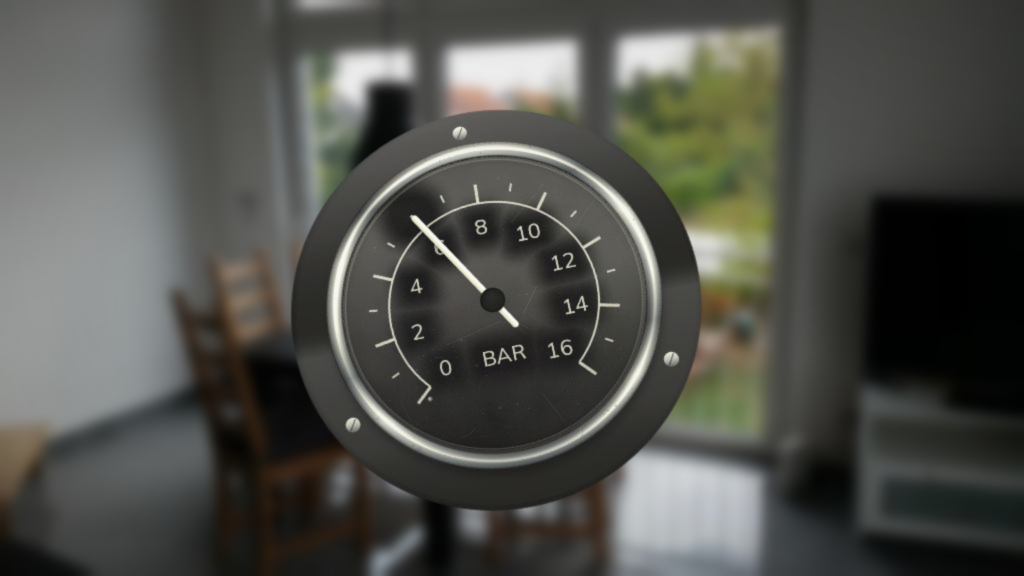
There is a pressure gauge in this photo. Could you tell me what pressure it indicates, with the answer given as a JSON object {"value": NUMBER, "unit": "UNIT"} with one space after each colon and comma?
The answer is {"value": 6, "unit": "bar"}
